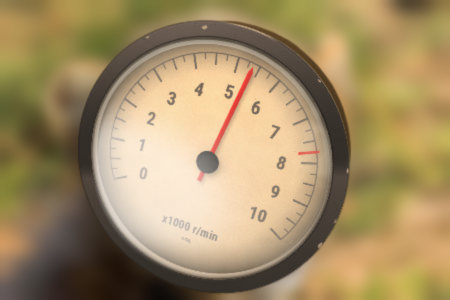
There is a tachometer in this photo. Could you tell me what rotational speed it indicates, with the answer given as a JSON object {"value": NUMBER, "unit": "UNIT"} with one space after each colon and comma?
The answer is {"value": 5375, "unit": "rpm"}
